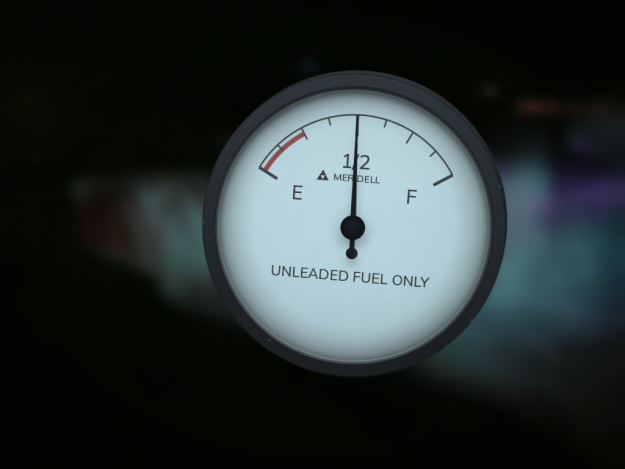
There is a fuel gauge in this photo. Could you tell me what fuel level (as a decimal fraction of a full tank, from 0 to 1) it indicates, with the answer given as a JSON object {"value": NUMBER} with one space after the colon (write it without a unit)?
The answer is {"value": 0.5}
